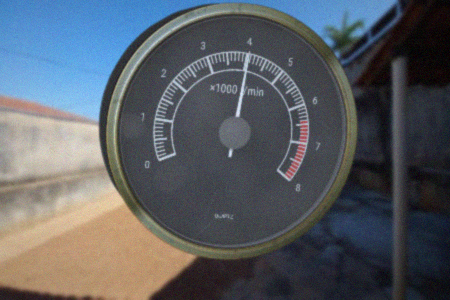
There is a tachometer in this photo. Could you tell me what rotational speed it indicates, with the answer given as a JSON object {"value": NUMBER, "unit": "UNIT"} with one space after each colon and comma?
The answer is {"value": 4000, "unit": "rpm"}
